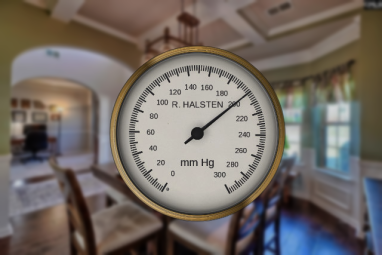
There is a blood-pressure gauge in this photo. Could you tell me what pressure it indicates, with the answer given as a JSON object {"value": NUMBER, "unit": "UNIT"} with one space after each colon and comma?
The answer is {"value": 200, "unit": "mmHg"}
